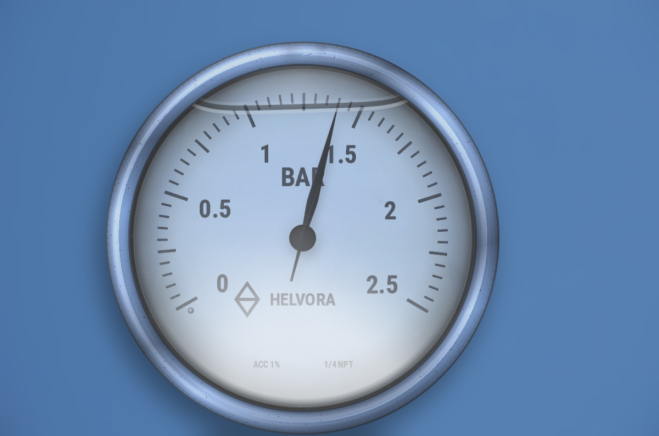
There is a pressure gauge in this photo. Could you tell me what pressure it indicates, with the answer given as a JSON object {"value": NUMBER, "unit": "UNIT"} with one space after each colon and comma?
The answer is {"value": 1.4, "unit": "bar"}
